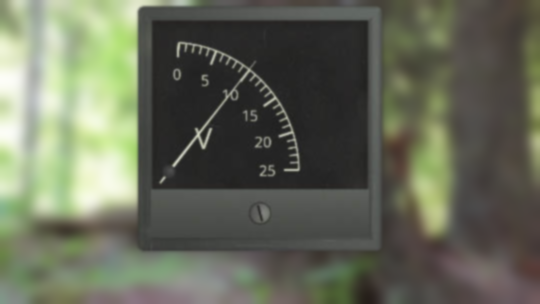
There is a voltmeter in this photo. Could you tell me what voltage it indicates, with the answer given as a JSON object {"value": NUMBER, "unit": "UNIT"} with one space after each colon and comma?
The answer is {"value": 10, "unit": "V"}
